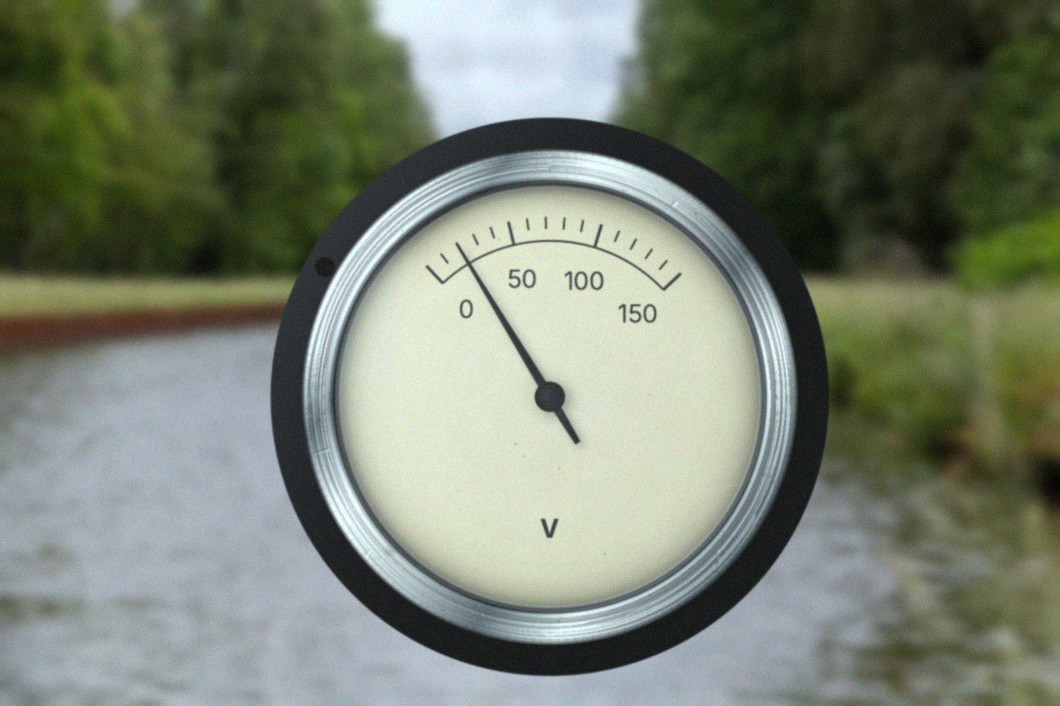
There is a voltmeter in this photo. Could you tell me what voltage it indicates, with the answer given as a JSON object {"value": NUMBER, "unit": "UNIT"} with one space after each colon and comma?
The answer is {"value": 20, "unit": "V"}
